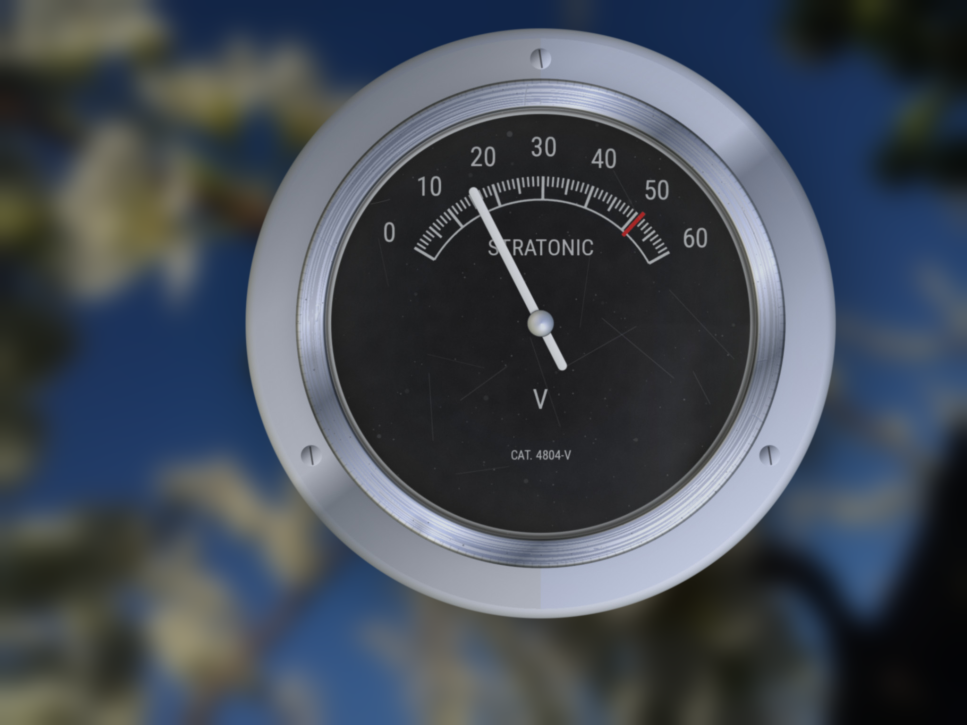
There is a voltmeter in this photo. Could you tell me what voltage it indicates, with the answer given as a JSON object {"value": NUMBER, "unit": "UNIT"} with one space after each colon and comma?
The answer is {"value": 16, "unit": "V"}
